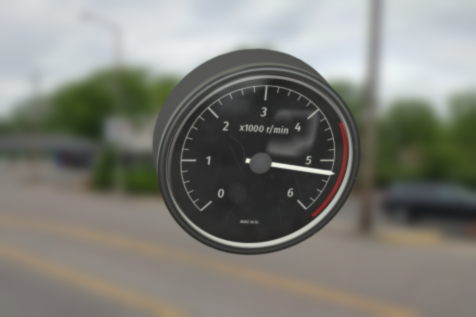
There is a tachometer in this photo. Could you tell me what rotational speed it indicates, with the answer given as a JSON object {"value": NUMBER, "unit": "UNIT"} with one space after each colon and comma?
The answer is {"value": 5200, "unit": "rpm"}
